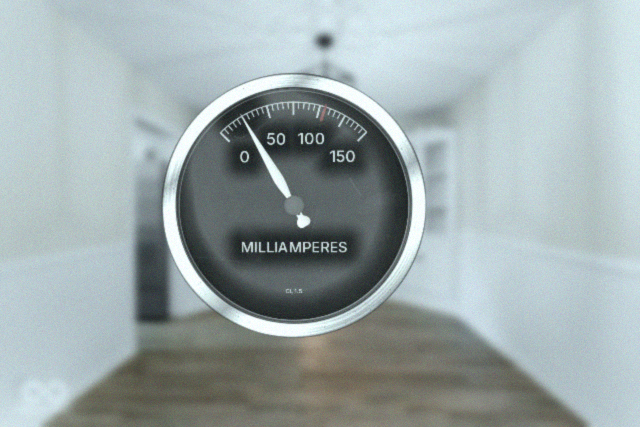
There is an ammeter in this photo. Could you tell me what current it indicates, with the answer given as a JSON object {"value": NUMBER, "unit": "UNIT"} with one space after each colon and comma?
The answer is {"value": 25, "unit": "mA"}
